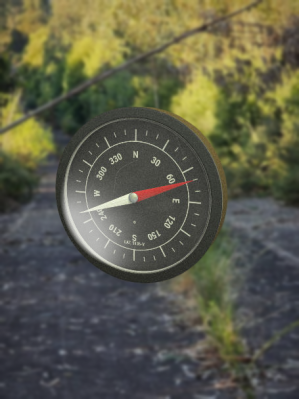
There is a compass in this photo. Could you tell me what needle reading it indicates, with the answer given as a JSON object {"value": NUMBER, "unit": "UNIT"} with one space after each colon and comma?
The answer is {"value": 70, "unit": "°"}
